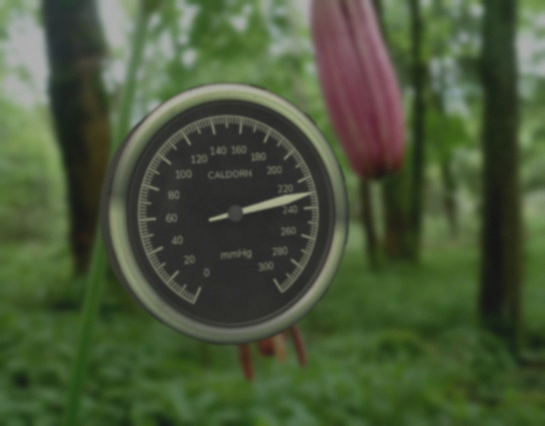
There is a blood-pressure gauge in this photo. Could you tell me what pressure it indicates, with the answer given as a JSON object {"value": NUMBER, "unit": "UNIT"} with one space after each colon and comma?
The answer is {"value": 230, "unit": "mmHg"}
